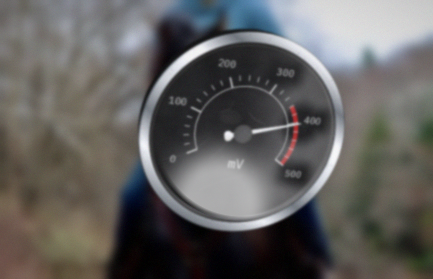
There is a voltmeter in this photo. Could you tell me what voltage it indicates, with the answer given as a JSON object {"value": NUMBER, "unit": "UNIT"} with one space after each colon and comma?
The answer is {"value": 400, "unit": "mV"}
